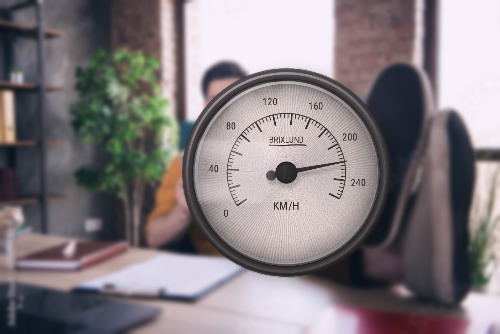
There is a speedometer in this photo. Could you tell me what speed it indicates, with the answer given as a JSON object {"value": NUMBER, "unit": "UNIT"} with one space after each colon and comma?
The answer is {"value": 220, "unit": "km/h"}
